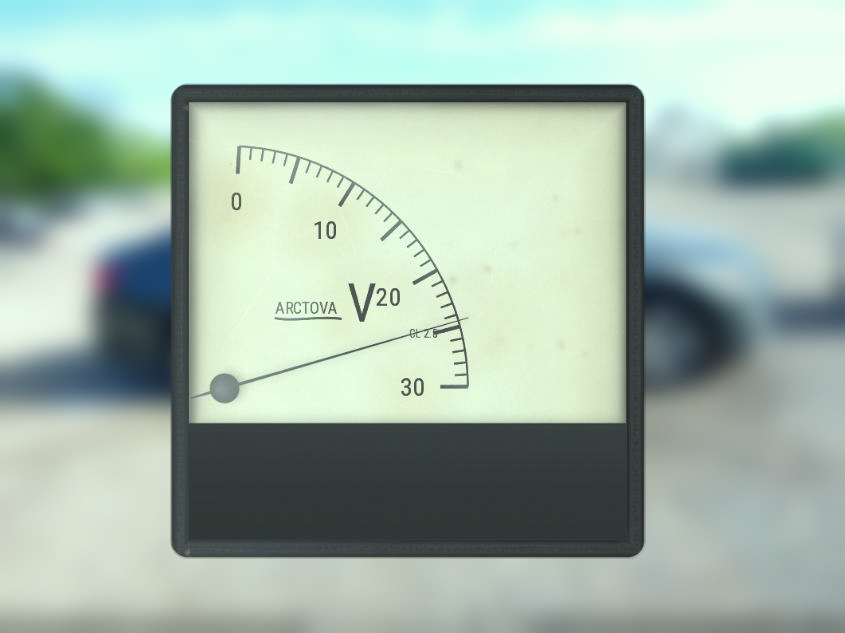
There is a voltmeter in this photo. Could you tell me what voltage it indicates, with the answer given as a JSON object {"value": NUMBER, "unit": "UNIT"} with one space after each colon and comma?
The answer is {"value": 24.5, "unit": "V"}
